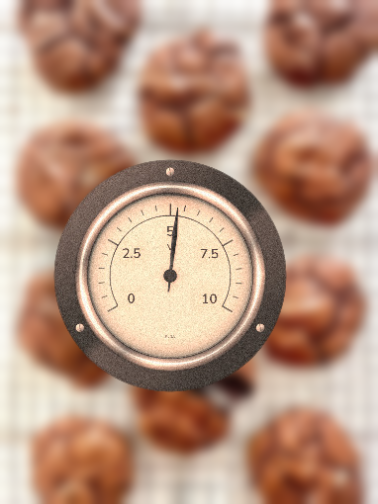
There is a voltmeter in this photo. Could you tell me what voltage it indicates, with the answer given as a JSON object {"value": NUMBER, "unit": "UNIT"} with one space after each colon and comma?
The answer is {"value": 5.25, "unit": "V"}
